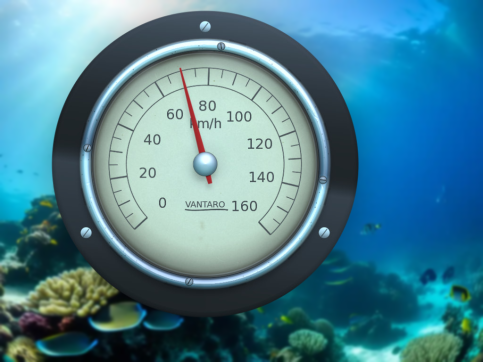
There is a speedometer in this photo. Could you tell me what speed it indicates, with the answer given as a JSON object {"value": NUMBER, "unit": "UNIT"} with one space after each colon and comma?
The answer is {"value": 70, "unit": "km/h"}
